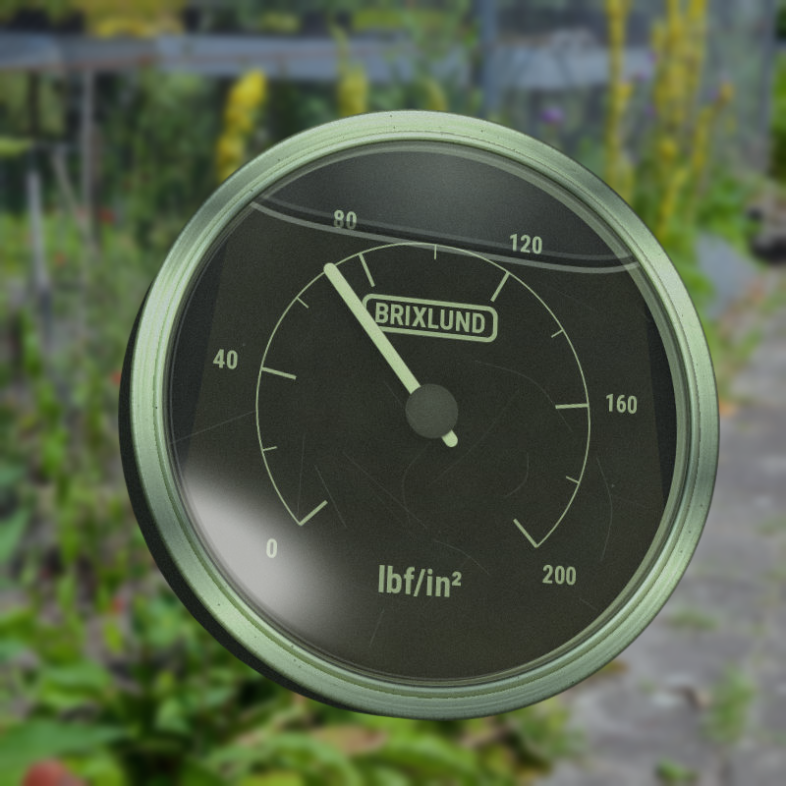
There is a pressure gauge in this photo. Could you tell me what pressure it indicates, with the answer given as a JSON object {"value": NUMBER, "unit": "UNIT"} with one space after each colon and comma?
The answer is {"value": 70, "unit": "psi"}
